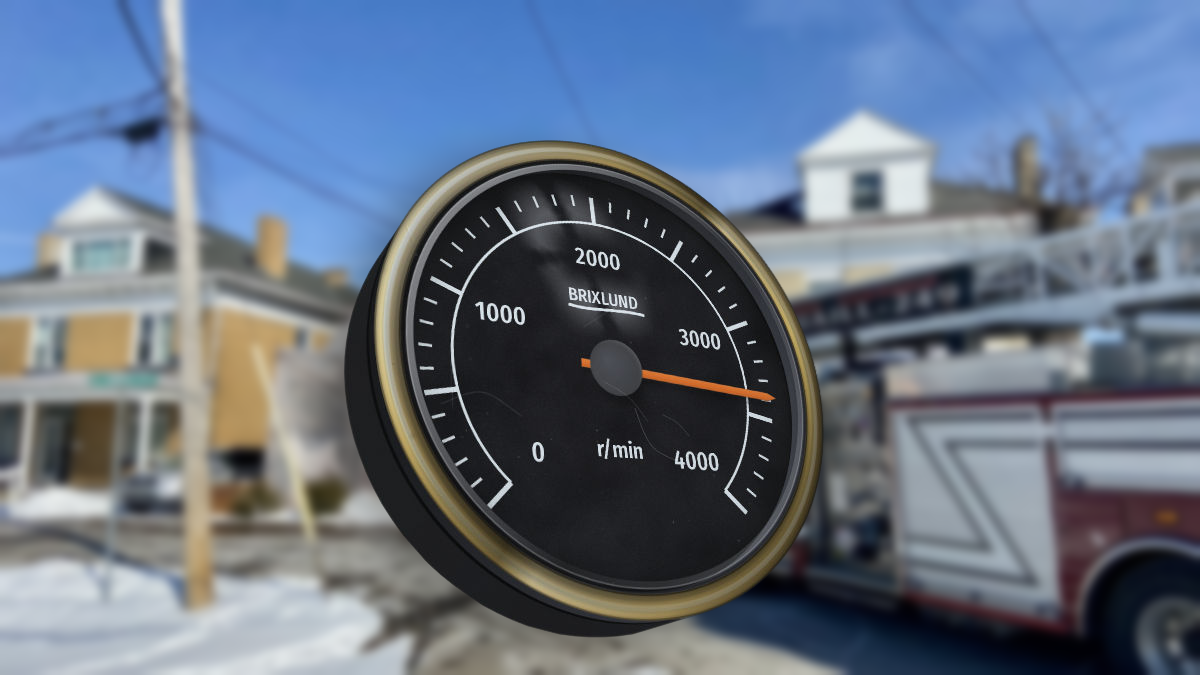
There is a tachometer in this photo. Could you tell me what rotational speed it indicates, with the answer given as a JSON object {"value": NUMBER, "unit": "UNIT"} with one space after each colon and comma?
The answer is {"value": 3400, "unit": "rpm"}
